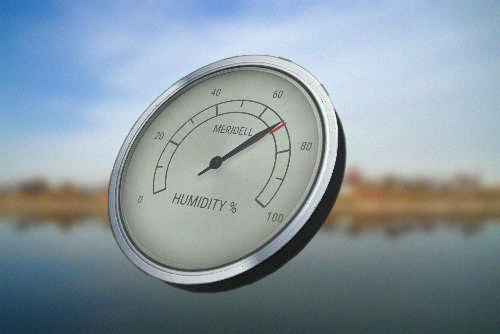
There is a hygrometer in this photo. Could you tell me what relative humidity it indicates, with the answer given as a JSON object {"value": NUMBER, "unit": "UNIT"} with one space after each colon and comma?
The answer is {"value": 70, "unit": "%"}
